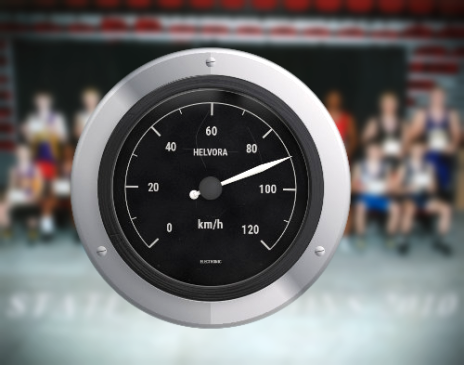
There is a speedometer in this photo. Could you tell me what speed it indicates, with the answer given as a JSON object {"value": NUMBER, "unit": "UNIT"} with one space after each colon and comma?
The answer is {"value": 90, "unit": "km/h"}
